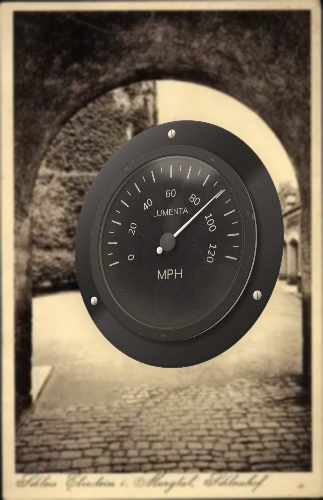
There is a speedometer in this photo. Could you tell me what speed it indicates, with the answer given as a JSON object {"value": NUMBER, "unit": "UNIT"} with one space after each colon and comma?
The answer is {"value": 90, "unit": "mph"}
